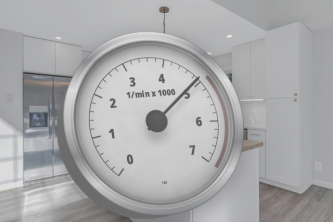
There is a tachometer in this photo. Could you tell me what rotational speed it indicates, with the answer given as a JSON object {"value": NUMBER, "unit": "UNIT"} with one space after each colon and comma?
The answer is {"value": 4900, "unit": "rpm"}
